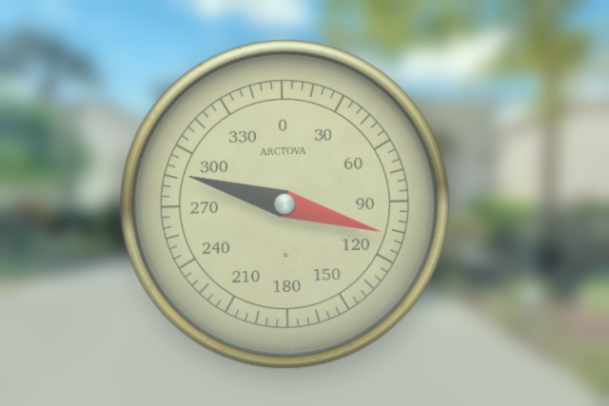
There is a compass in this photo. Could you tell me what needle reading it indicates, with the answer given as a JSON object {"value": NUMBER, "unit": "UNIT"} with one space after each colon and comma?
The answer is {"value": 107.5, "unit": "°"}
